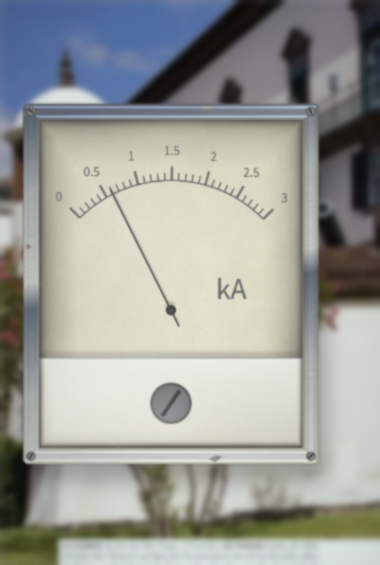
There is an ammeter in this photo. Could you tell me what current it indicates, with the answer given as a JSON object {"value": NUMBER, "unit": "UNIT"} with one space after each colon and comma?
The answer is {"value": 0.6, "unit": "kA"}
